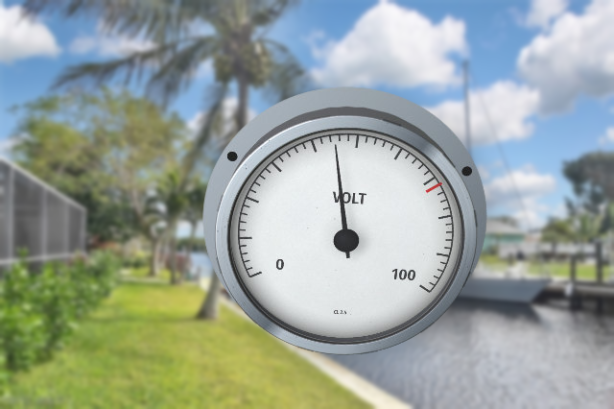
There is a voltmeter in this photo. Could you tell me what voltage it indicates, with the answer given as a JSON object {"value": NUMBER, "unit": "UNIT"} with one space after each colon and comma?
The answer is {"value": 45, "unit": "V"}
